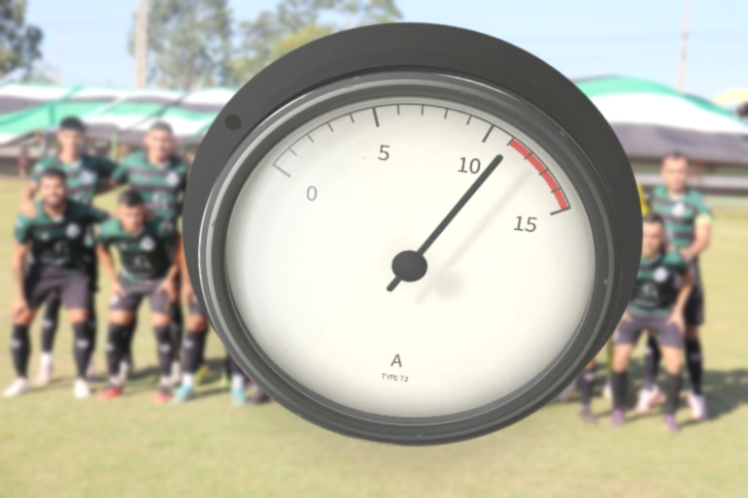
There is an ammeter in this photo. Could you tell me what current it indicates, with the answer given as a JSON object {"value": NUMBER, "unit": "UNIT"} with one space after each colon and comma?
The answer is {"value": 11, "unit": "A"}
